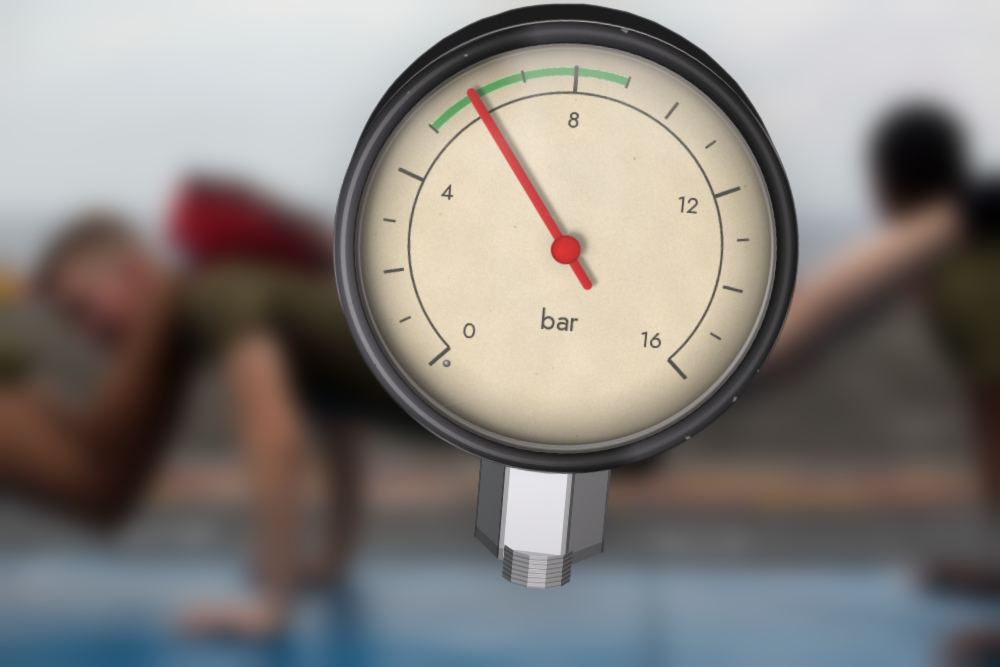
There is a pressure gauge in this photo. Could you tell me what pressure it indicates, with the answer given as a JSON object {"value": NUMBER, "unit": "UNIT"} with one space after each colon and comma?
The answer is {"value": 6, "unit": "bar"}
